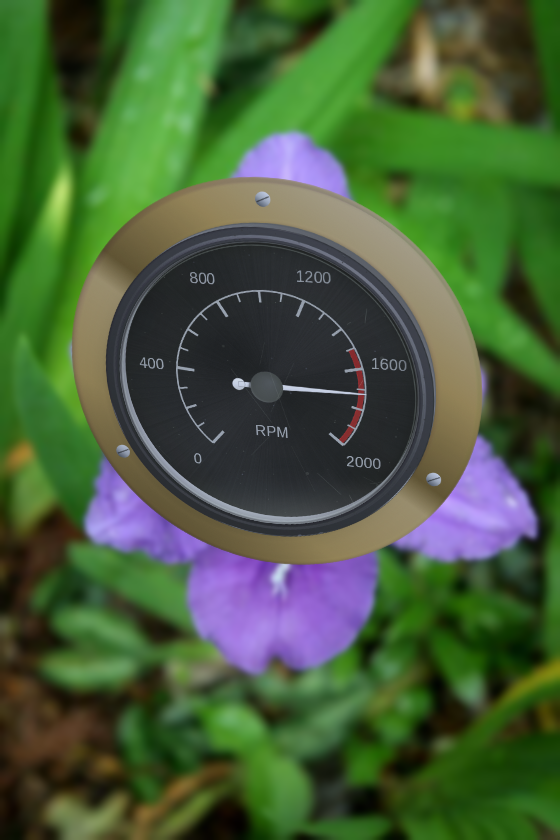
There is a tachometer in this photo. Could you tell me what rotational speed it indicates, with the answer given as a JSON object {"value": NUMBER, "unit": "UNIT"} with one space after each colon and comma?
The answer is {"value": 1700, "unit": "rpm"}
